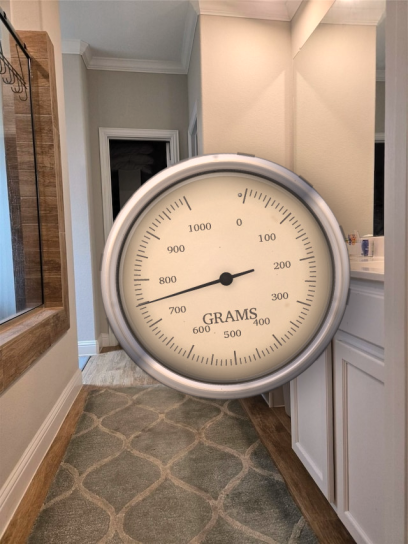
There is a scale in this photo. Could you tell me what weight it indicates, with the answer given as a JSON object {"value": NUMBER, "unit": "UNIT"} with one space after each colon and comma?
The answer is {"value": 750, "unit": "g"}
